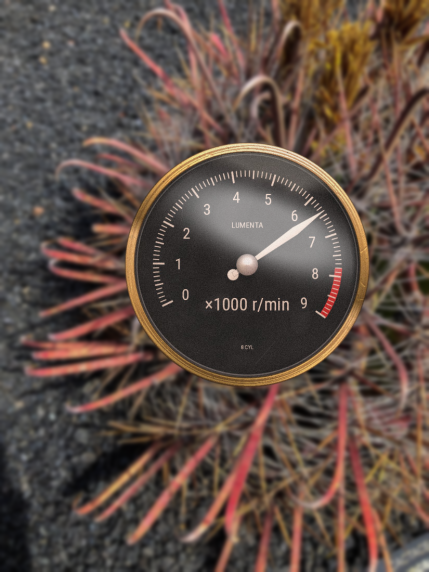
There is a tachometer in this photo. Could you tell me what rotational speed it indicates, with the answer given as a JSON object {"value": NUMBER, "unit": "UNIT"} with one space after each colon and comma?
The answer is {"value": 6400, "unit": "rpm"}
